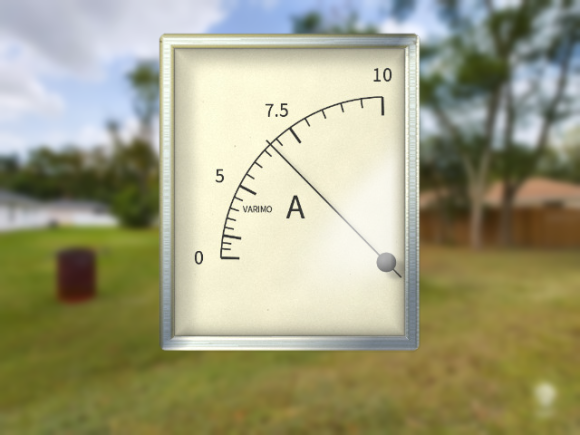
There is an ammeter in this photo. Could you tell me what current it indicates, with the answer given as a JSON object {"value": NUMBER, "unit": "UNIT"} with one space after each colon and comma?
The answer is {"value": 6.75, "unit": "A"}
